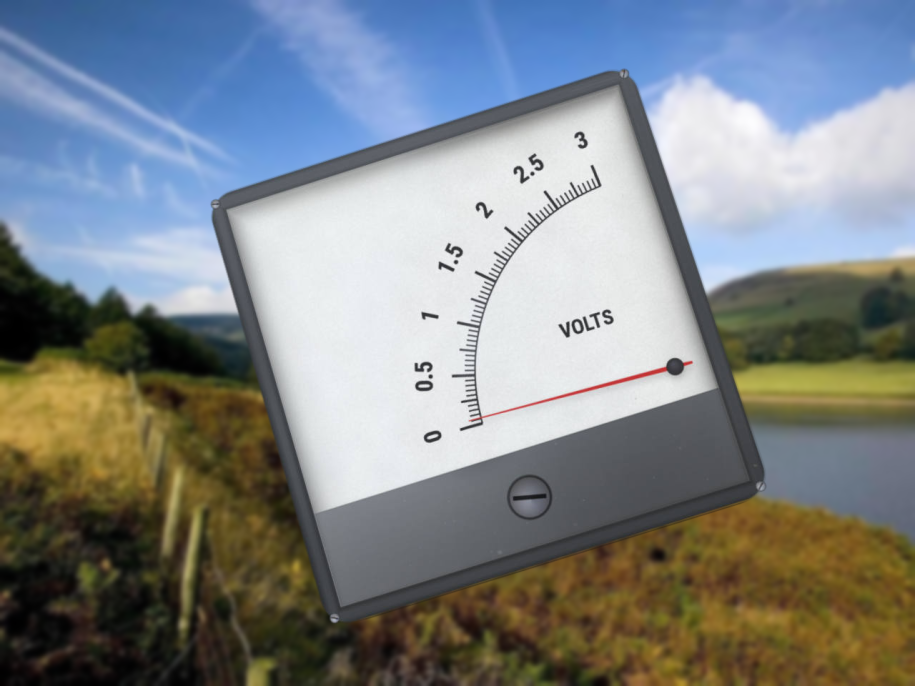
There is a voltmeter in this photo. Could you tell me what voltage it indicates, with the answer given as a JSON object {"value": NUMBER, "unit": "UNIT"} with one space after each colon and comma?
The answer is {"value": 0.05, "unit": "V"}
